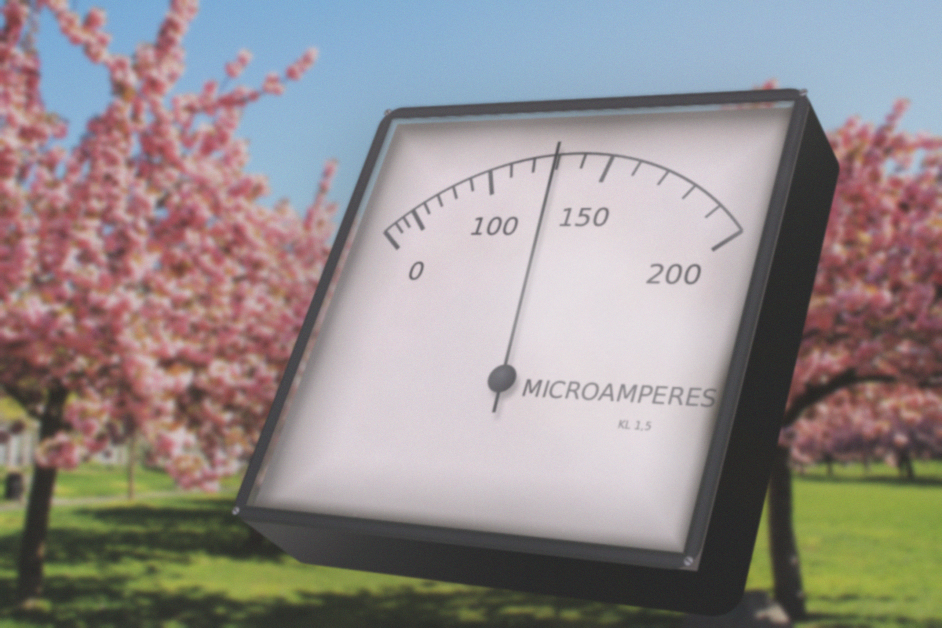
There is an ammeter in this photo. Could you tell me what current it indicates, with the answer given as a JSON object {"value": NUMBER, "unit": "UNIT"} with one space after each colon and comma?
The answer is {"value": 130, "unit": "µA"}
